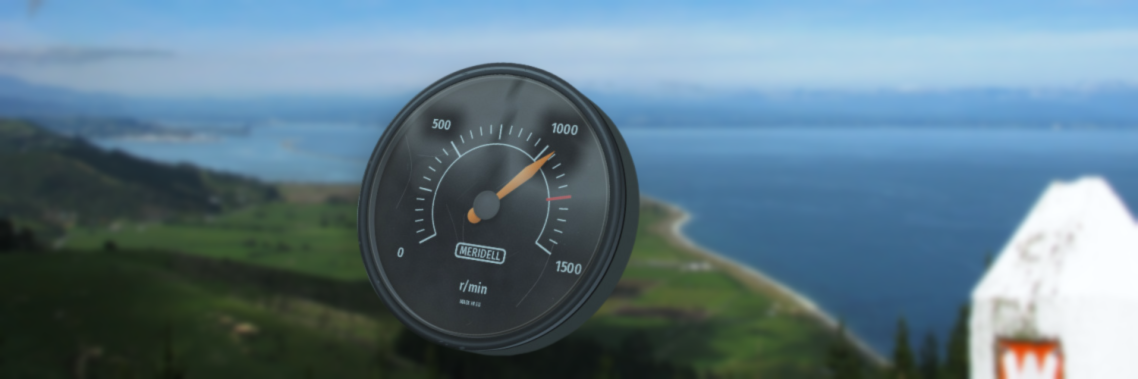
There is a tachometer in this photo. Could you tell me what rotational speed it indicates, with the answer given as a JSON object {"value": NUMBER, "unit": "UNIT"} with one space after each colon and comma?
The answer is {"value": 1050, "unit": "rpm"}
